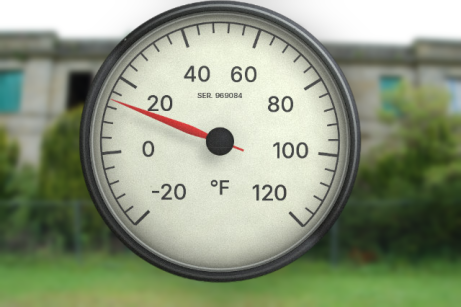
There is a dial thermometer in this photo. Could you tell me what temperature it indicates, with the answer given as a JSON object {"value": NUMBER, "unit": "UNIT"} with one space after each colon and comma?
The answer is {"value": 14, "unit": "°F"}
